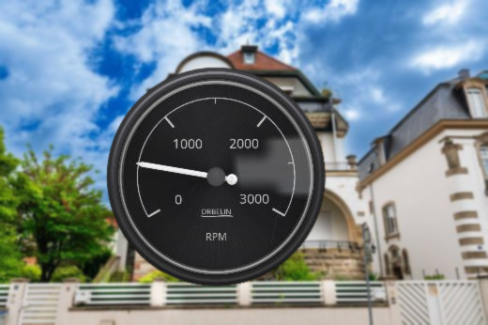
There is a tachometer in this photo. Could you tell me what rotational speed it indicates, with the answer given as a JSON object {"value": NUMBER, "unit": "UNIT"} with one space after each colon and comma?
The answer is {"value": 500, "unit": "rpm"}
